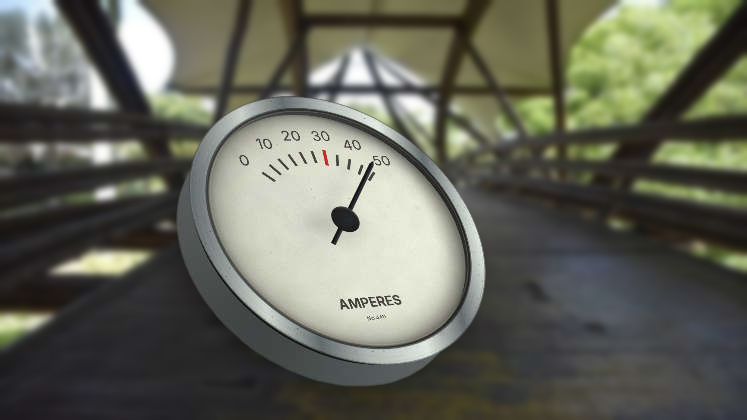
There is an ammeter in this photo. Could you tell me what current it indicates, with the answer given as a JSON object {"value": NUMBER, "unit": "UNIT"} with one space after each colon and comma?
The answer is {"value": 47.5, "unit": "A"}
